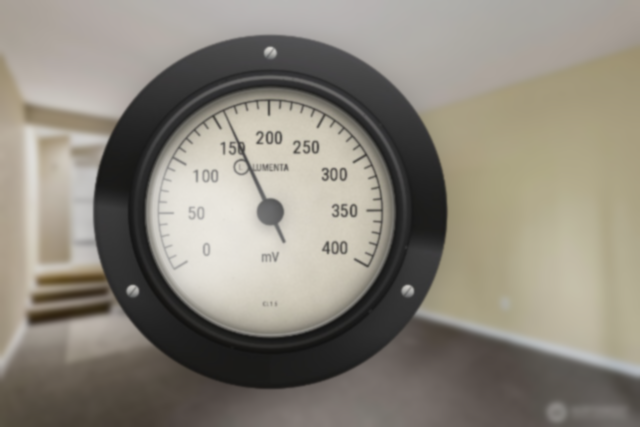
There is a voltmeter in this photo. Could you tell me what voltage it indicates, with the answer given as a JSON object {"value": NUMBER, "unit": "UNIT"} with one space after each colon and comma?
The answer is {"value": 160, "unit": "mV"}
